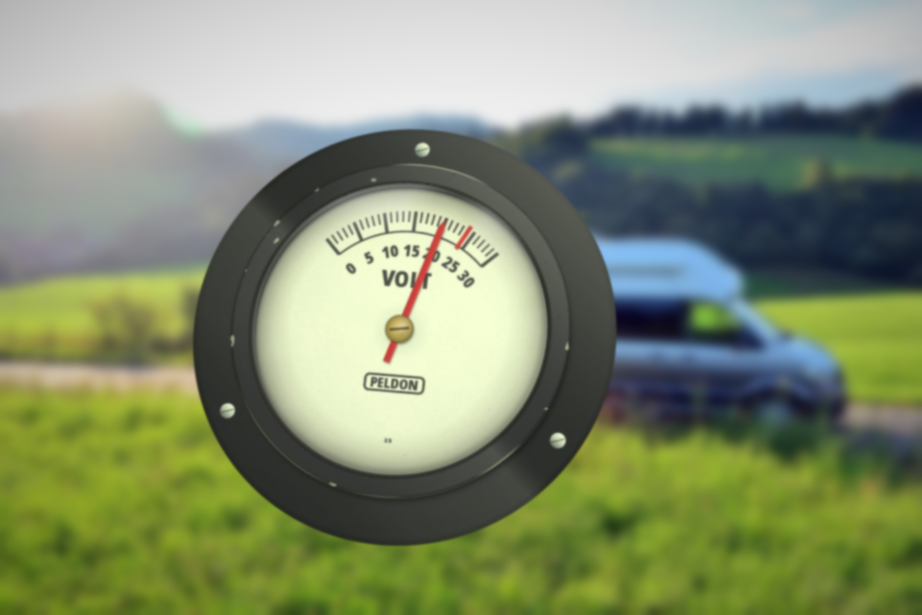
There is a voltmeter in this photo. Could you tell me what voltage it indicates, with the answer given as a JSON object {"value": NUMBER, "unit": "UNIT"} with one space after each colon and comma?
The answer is {"value": 20, "unit": "V"}
